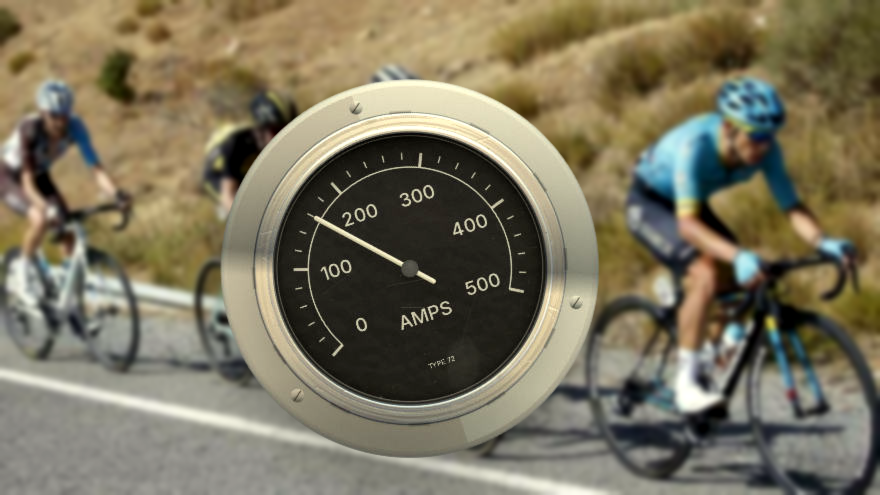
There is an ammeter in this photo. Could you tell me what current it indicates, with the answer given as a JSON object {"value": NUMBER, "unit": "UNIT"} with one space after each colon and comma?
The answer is {"value": 160, "unit": "A"}
